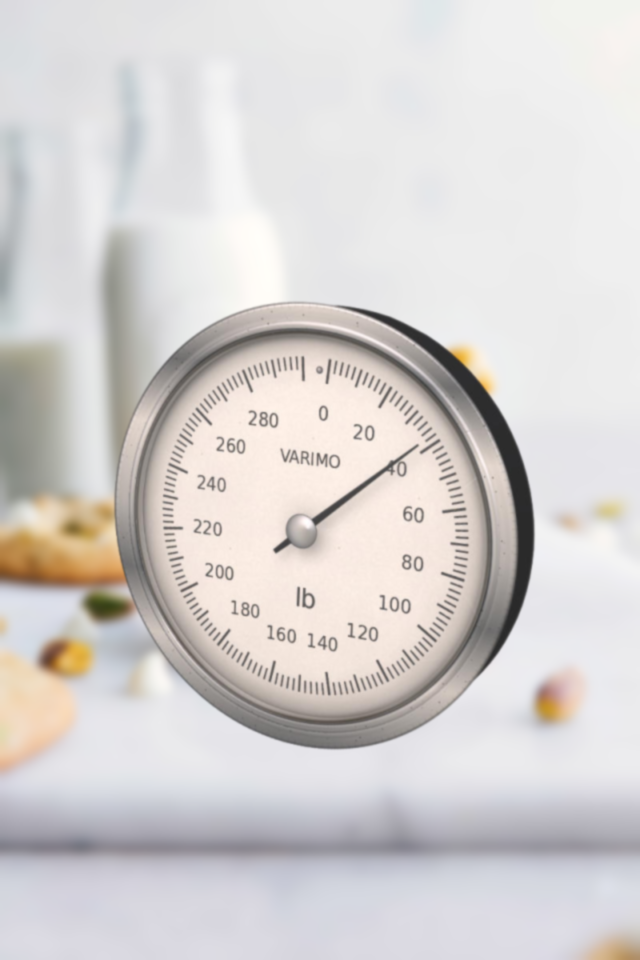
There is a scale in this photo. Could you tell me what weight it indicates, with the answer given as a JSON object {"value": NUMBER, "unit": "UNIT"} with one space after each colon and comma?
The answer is {"value": 38, "unit": "lb"}
